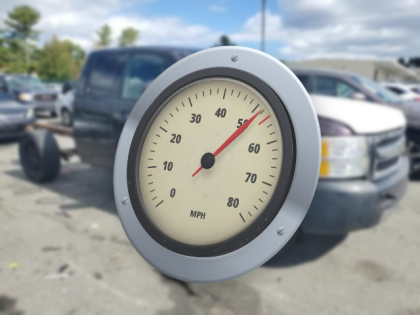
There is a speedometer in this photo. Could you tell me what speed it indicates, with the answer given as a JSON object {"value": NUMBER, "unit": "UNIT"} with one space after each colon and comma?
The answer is {"value": 52, "unit": "mph"}
